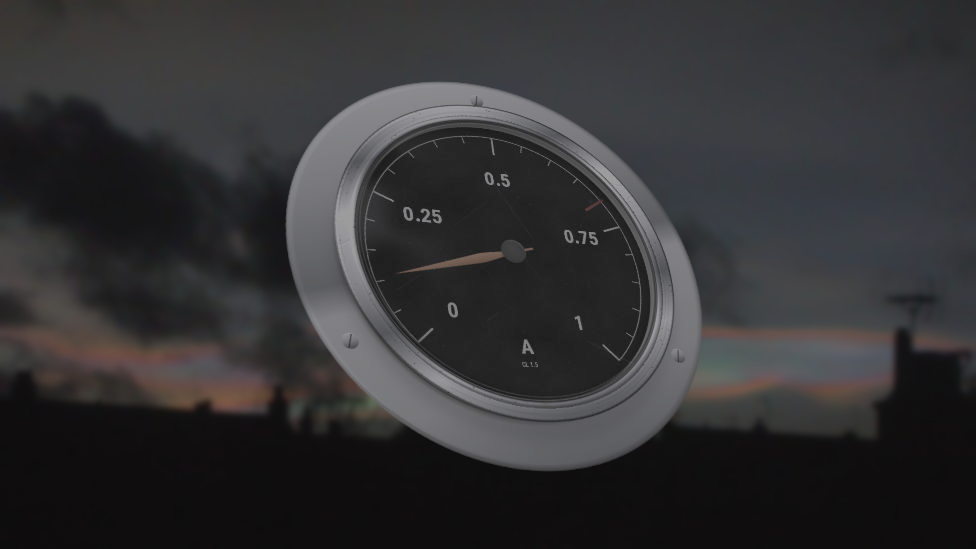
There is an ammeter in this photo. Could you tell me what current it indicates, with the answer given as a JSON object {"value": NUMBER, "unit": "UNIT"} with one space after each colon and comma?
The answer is {"value": 0.1, "unit": "A"}
